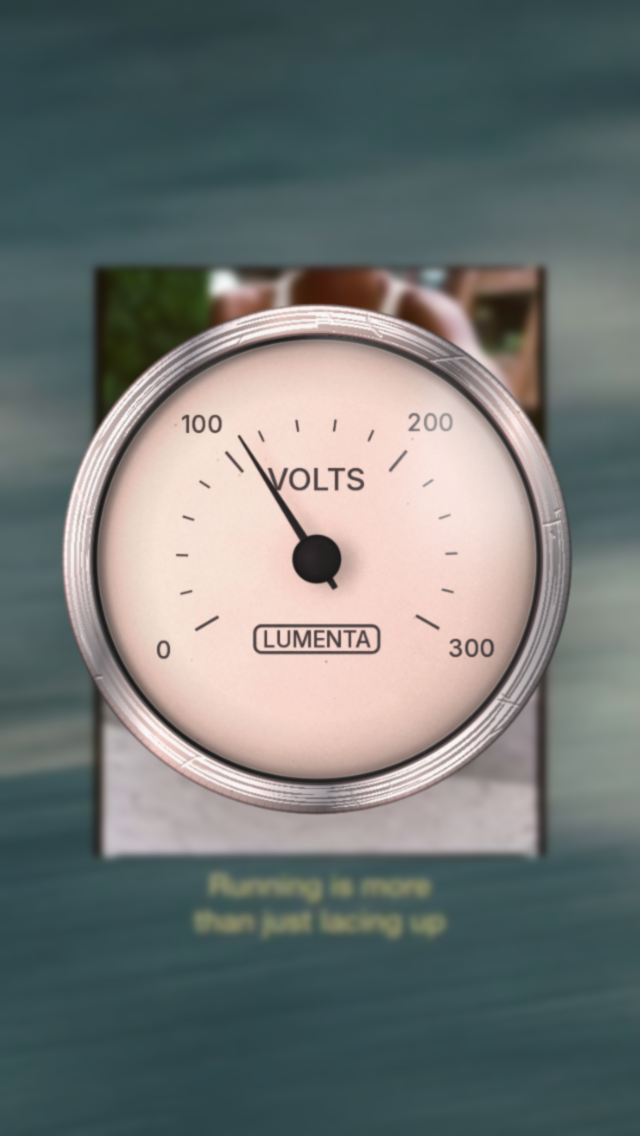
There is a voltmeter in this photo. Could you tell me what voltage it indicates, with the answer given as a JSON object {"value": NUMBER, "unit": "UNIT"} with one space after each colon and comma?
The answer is {"value": 110, "unit": "V"}
